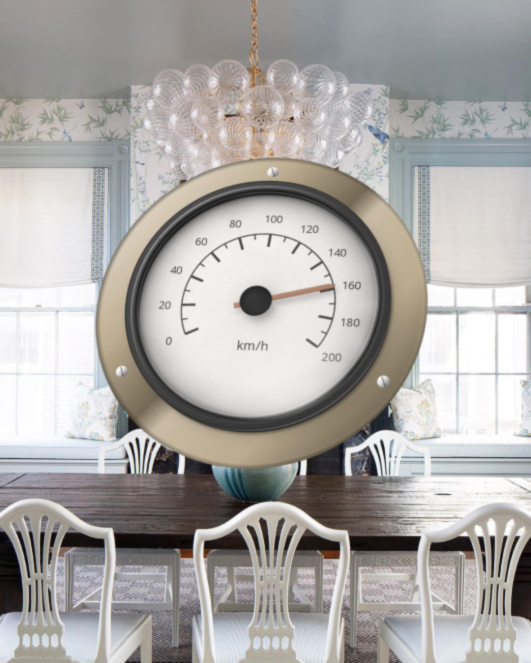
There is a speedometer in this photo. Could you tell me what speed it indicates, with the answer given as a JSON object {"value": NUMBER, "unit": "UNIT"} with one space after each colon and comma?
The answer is {"value": 160, "unit": "km/h"}
